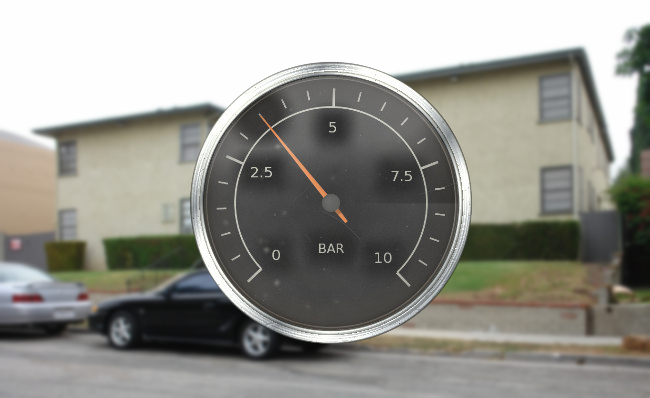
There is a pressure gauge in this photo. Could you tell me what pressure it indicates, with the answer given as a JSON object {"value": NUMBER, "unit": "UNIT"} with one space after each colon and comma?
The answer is {"value": 3.5, "unit": "bar"}
